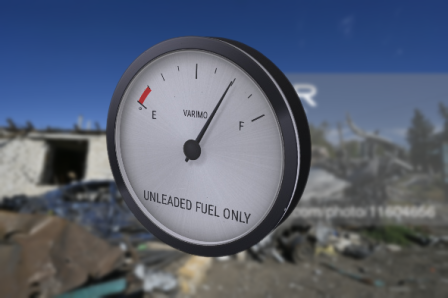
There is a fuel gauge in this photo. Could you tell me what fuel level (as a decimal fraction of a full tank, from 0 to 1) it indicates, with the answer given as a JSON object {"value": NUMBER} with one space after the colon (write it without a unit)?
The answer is {"value": 0.75}
